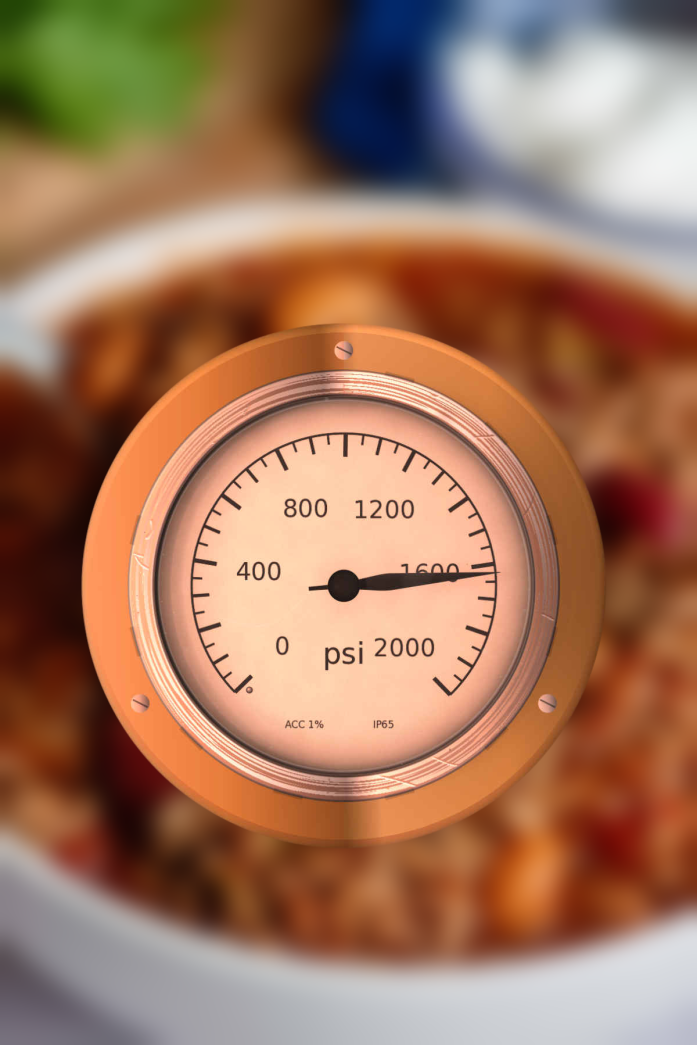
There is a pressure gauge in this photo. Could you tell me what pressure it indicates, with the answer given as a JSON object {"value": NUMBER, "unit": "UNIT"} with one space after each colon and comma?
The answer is {"value": 1625, "unit": "psi"}
